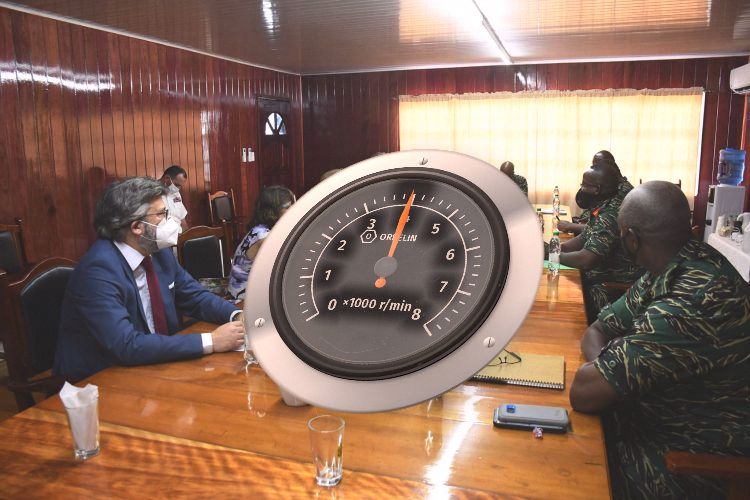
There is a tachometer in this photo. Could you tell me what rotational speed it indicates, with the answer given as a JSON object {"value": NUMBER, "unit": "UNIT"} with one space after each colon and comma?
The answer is {"value": 4000, "unit": "rpm"}
